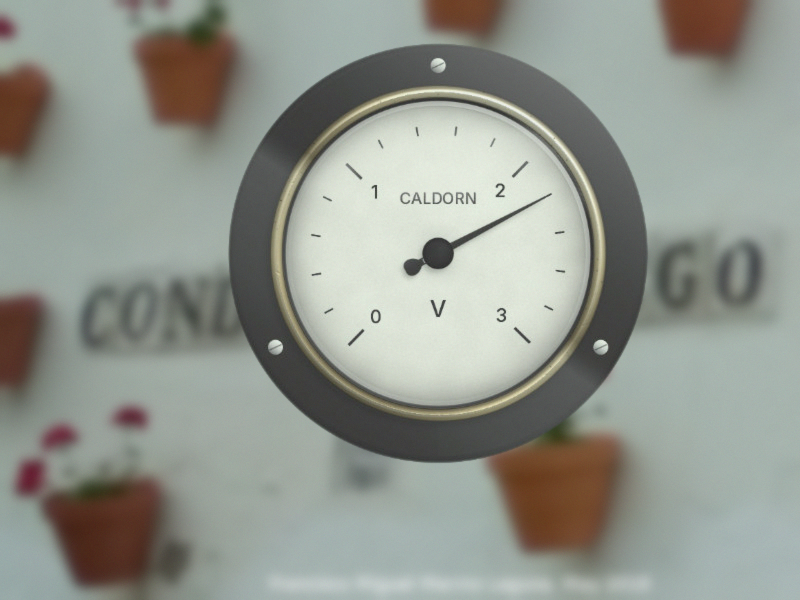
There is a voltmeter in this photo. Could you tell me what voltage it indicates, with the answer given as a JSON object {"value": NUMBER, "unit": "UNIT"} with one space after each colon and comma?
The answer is {"value": 2.2, "unit": "V"}
